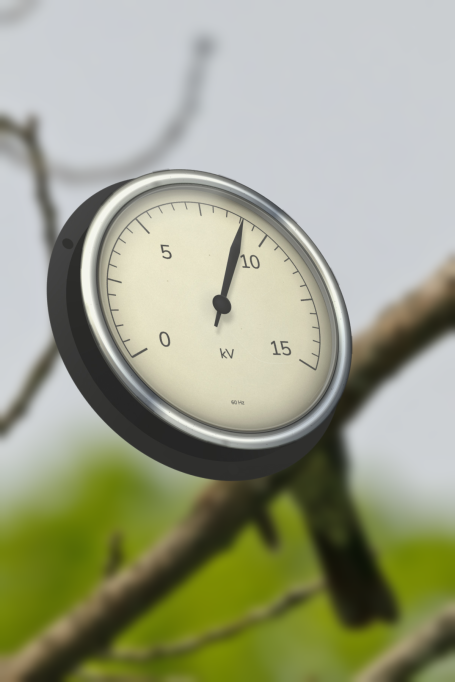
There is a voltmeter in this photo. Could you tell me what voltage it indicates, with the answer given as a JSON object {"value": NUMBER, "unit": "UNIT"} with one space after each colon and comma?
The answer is {"value": 9, "unit": "kV"}
